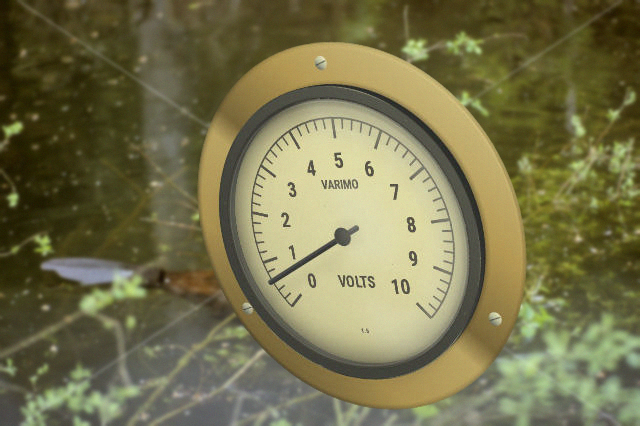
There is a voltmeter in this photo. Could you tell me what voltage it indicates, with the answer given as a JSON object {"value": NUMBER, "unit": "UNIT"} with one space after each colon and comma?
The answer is {"value": 0.6, "unit": "V"}
